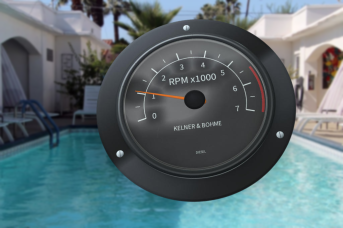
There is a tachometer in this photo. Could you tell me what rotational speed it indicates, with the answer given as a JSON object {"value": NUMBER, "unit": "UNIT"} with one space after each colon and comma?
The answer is {"value": 1000, "unit": "rpm"}
